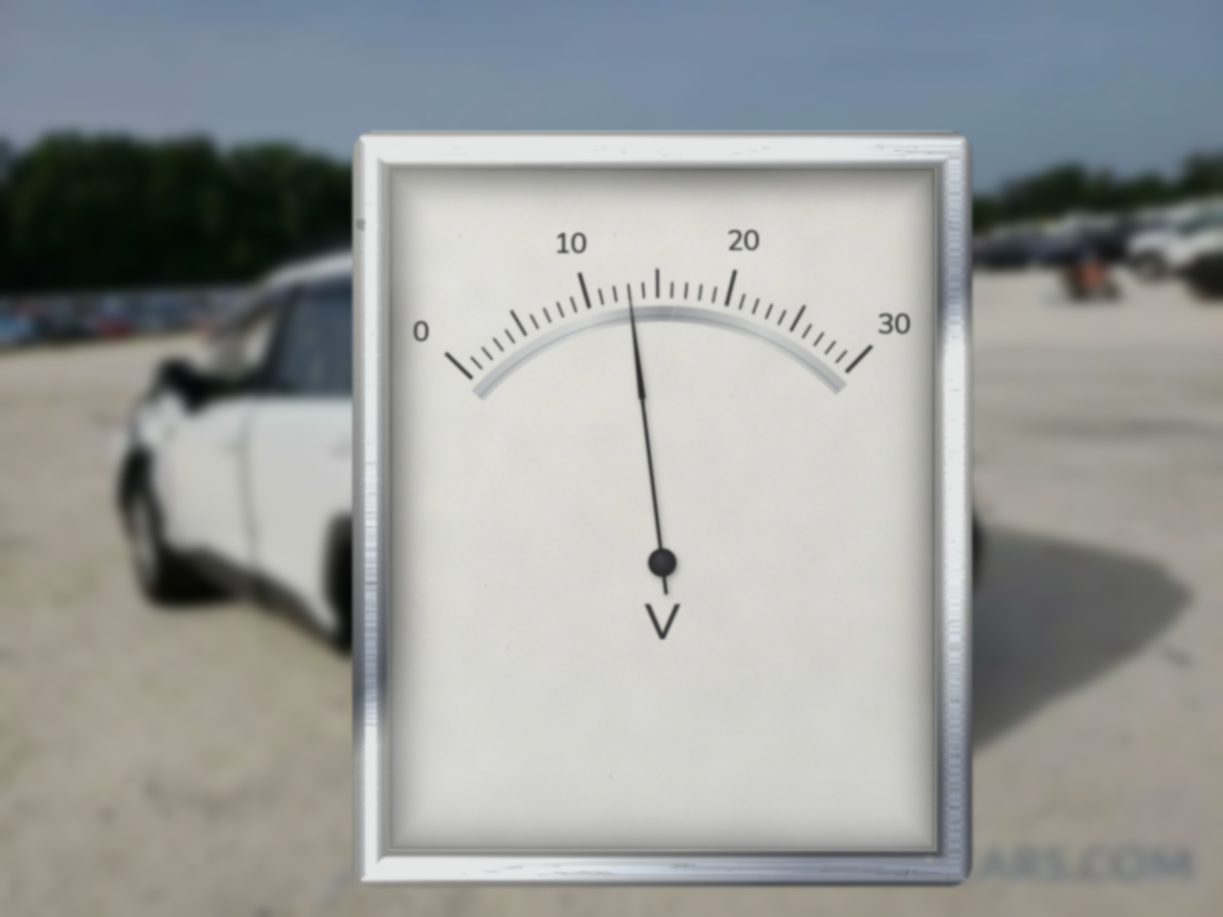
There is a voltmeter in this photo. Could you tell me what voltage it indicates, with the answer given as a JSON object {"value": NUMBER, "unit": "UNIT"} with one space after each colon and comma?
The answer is {"value": 13, "unit": "V"}
